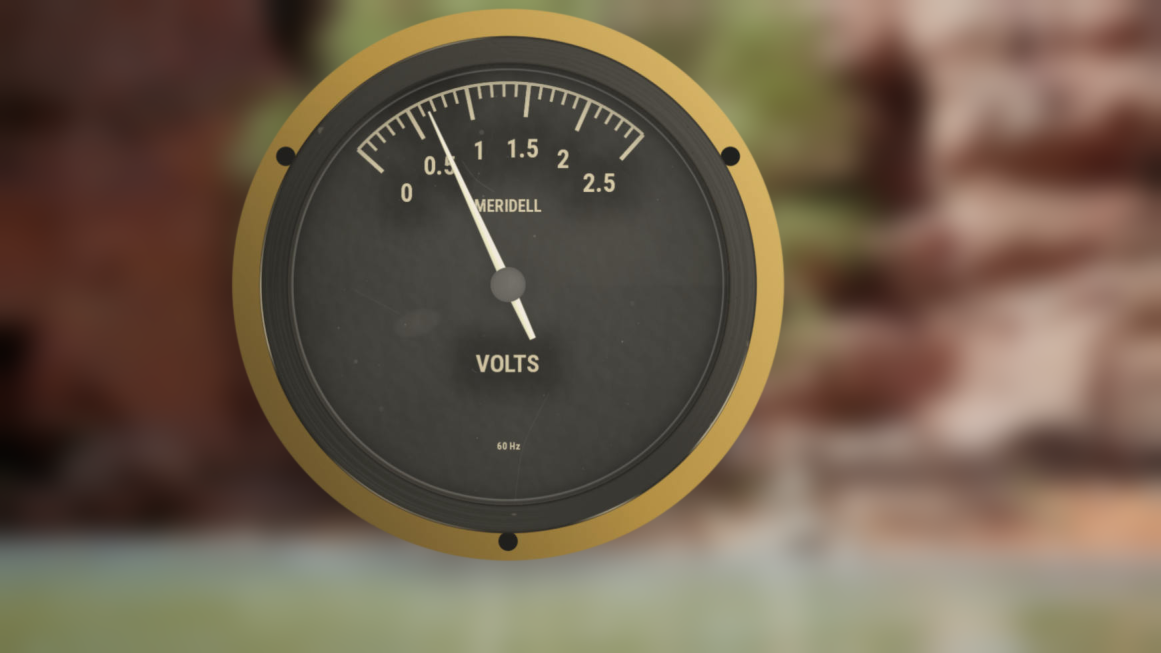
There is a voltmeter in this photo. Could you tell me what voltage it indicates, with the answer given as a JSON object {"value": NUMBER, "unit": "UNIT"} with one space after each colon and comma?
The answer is {"value": 0.65, "unit": "V"}
